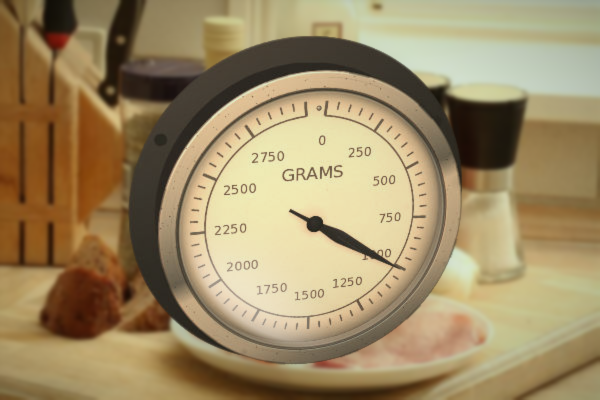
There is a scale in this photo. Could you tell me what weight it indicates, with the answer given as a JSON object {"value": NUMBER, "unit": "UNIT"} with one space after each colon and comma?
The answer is {"value": 1000, "unit": "g"}
